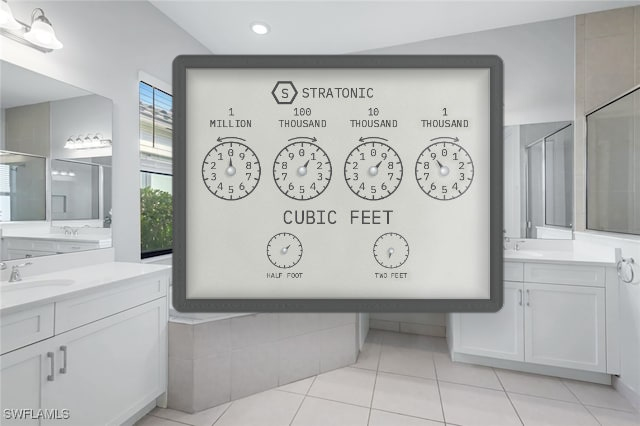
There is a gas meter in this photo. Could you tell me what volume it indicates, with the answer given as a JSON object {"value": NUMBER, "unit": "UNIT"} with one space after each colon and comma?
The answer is {"value": 8900, "unit": "ft³"}
